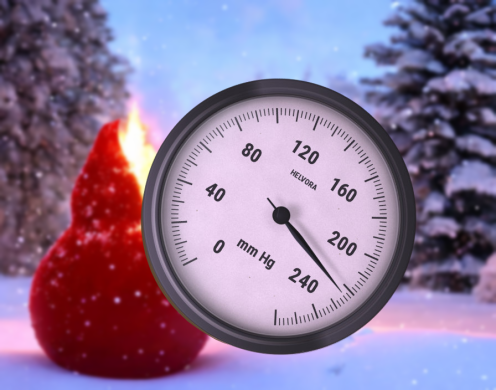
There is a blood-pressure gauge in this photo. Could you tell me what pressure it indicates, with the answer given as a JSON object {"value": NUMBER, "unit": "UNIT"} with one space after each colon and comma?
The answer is {"value": 224, "unit": "mmHg"}
